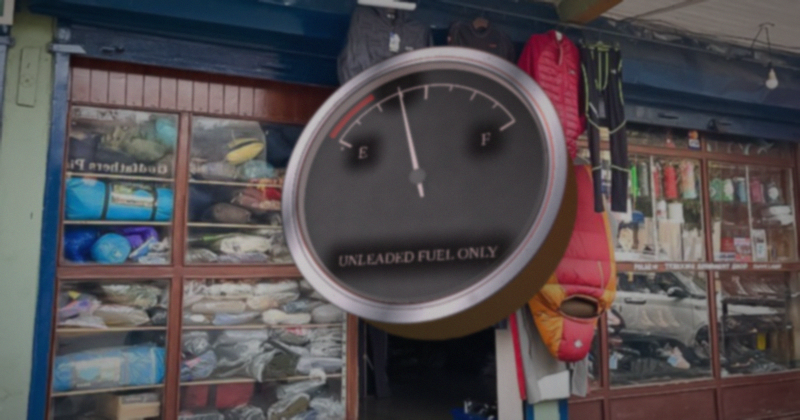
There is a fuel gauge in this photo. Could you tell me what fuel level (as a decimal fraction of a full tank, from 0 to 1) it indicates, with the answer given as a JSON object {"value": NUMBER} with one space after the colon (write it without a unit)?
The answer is {"value": 0.375}
